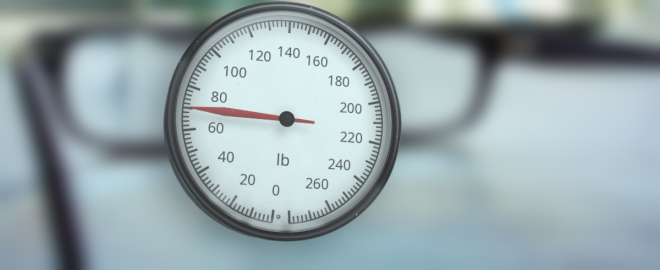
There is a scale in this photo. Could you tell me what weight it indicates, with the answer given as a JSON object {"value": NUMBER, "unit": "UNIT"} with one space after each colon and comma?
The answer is {"value": 70, "unit": "lb"}
